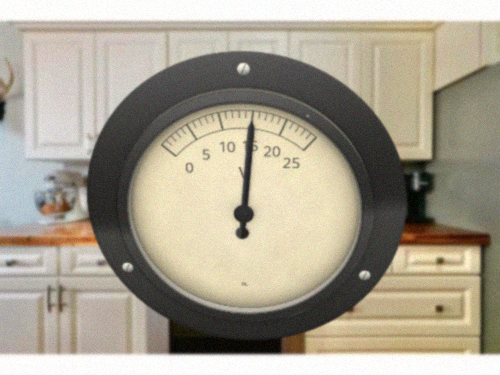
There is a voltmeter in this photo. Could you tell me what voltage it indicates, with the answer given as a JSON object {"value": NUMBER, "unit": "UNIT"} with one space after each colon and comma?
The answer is {"value": 15, "unit": "V"}
